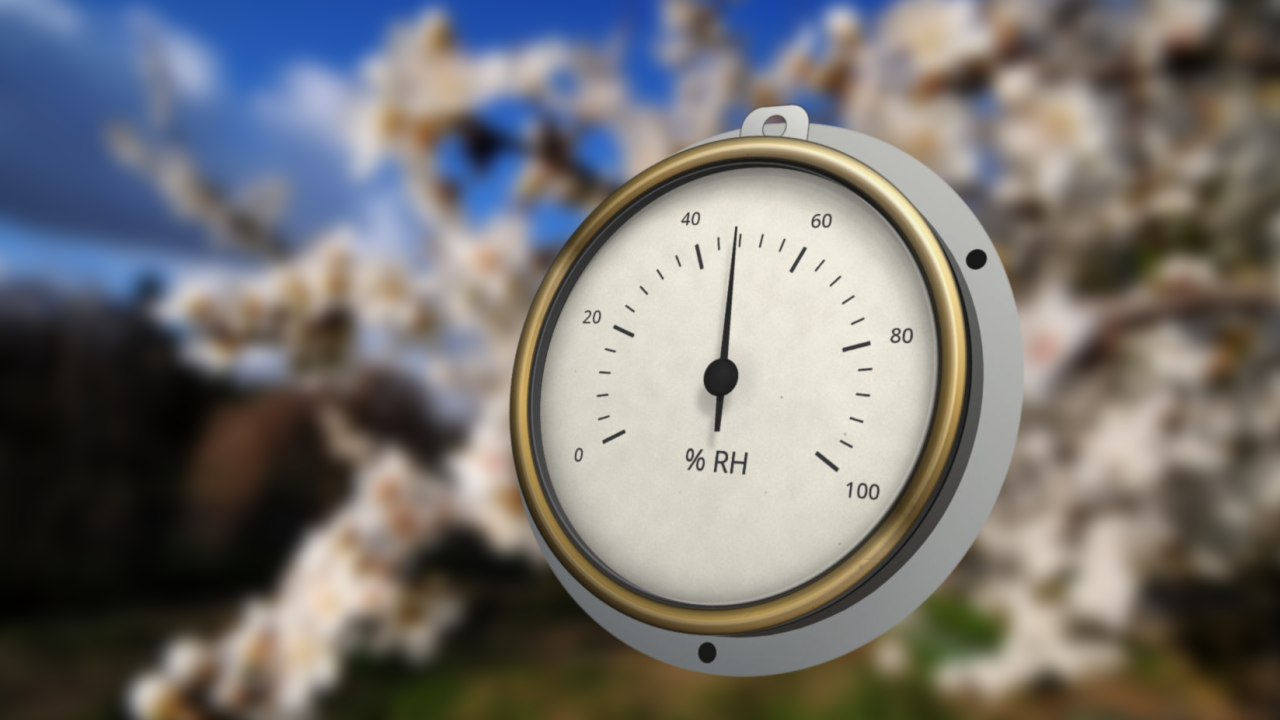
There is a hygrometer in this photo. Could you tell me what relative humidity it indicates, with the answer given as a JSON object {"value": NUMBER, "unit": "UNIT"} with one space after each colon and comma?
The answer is {"value": 48, "unit": "%"}
